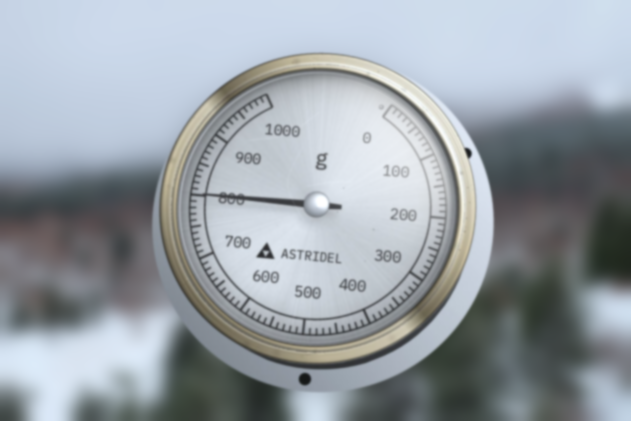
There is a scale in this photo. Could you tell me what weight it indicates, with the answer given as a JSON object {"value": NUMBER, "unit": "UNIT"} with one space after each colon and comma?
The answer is {"value": 800, "unit": "g"}
